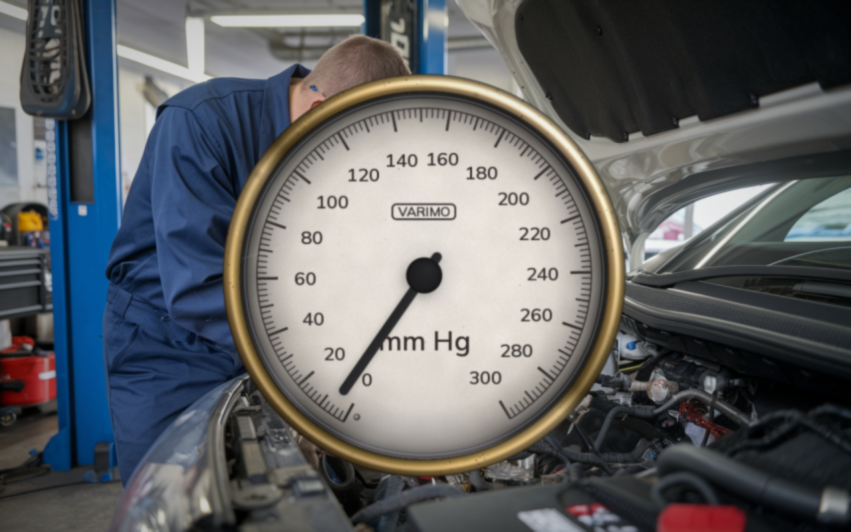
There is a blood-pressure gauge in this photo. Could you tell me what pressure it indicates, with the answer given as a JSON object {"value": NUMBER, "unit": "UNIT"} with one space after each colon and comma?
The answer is {"value": 6, "unit": "mmHg"}
